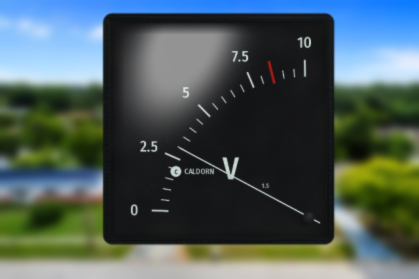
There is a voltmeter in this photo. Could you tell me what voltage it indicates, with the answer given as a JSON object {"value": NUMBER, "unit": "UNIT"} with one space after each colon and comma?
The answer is {"value": 3, "unit": "V"}
